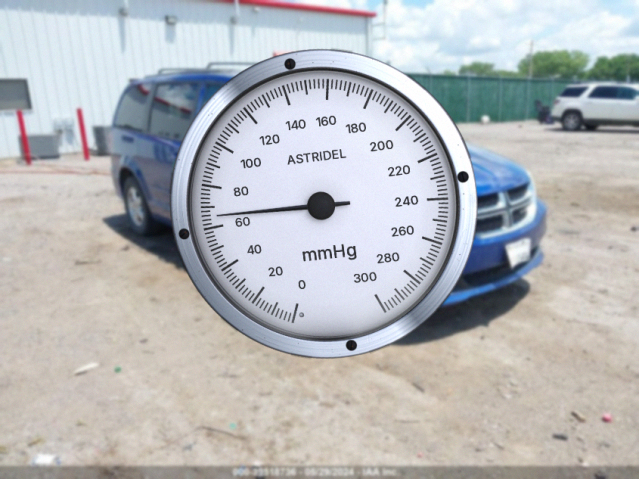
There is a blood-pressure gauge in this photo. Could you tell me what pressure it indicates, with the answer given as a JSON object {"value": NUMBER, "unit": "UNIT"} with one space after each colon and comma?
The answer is {"value": 66, "unit": "mmHg"}
